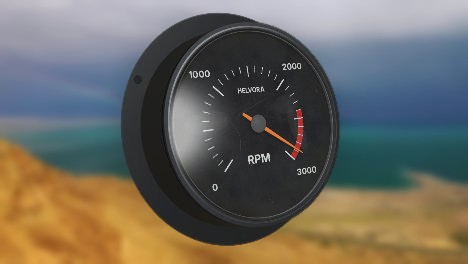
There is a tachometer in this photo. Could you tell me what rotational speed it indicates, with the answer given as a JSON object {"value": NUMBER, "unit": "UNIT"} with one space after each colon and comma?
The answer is {"value": 2900, "unit": "rpm"}
